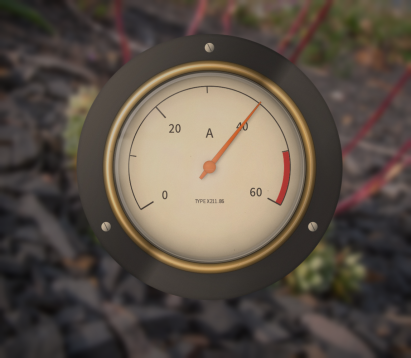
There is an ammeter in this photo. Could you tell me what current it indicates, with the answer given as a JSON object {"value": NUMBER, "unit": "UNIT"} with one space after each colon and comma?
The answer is {"value": 40, "unit": "A"}
